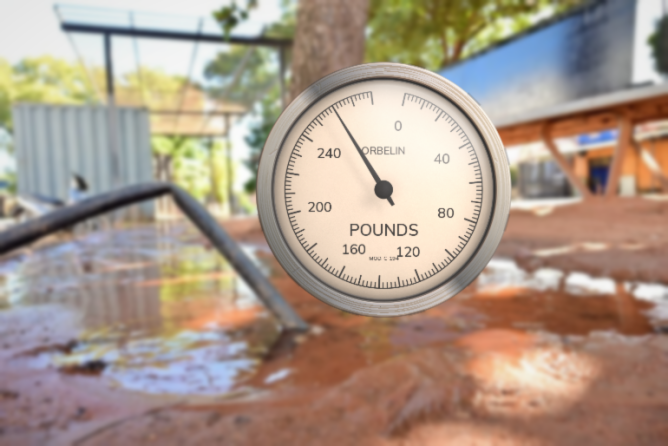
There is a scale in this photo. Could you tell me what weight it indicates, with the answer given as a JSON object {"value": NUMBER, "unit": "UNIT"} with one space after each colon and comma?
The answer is {"value": 260, "unit": "lb"}
